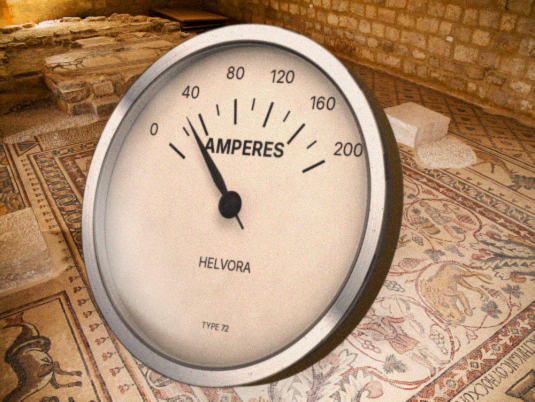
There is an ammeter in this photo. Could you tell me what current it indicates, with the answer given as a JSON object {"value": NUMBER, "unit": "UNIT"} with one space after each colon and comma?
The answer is {"value": 30, "unit": "A"}
